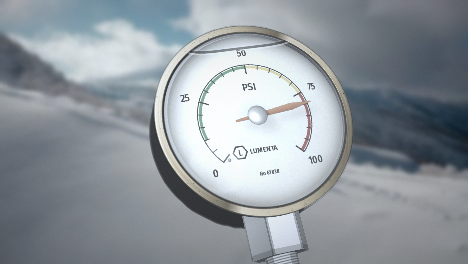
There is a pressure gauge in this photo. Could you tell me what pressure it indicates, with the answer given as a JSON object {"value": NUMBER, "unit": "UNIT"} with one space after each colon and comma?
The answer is {"value": 80, "unit": "psi"}
